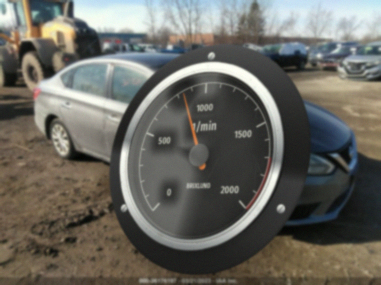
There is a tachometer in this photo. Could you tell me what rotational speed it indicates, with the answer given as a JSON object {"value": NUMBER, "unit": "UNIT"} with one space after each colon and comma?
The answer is {"value": 850, "unit": "rpm"}
